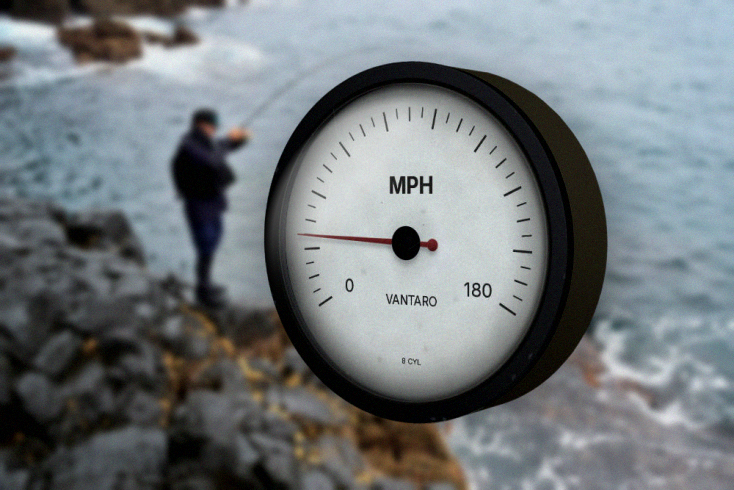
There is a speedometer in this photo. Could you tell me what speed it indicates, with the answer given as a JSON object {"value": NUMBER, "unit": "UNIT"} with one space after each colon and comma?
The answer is {"value": 25, "unit": "mph"}
